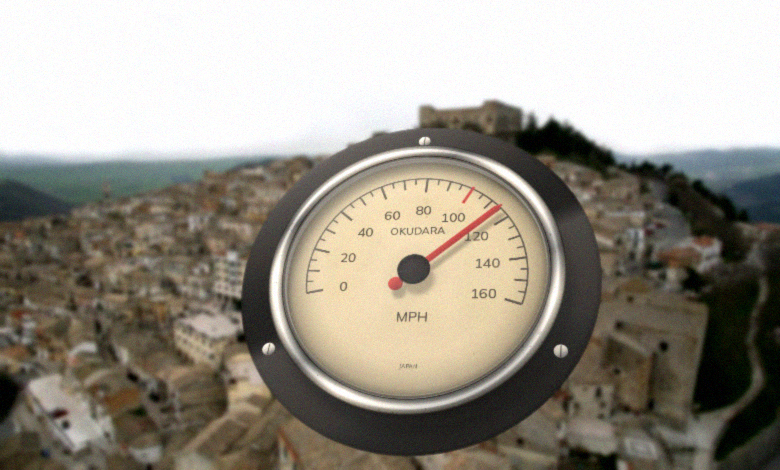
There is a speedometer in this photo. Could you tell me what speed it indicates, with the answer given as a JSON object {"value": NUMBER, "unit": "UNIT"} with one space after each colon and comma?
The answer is {"value": 115, "unit": "mph"}
